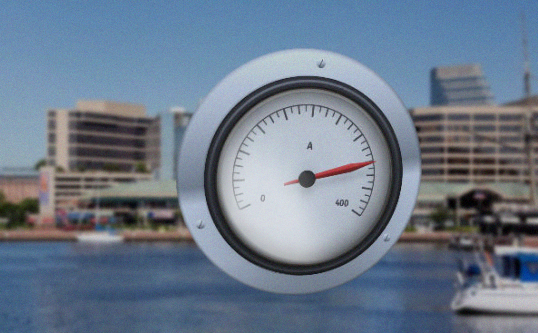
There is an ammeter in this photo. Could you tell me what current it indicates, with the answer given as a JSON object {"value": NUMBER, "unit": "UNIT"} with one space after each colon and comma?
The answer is {"value": 320, "unit": "A"}
